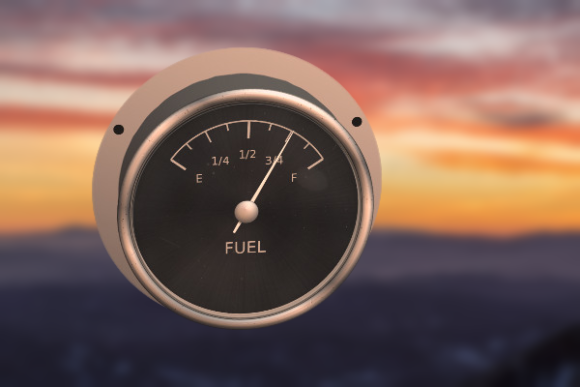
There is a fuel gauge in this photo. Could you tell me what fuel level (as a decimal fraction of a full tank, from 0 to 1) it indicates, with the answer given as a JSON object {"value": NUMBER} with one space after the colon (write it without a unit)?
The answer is {"value": 0.75}
